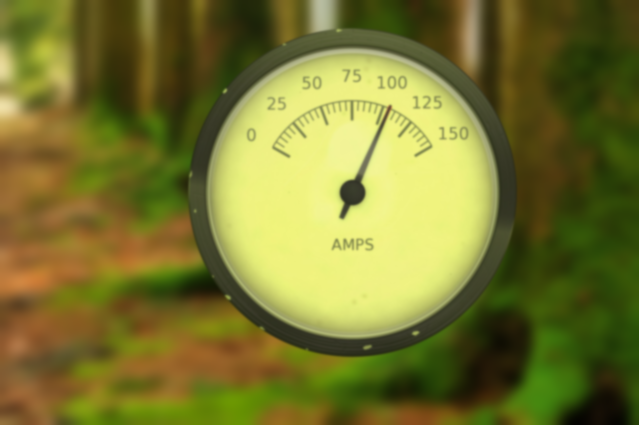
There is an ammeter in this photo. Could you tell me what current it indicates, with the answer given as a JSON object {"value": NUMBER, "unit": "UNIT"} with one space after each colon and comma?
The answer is {"value": 105, "unit": "A"}
